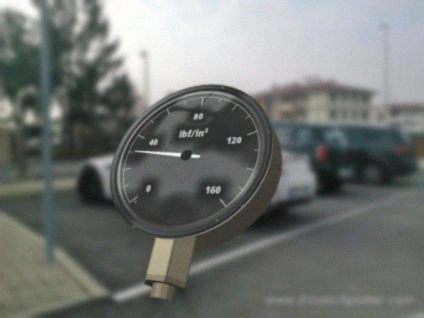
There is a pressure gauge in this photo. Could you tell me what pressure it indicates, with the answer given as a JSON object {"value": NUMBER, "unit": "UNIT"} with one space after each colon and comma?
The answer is {"value": 30, "unit": "psi"}
